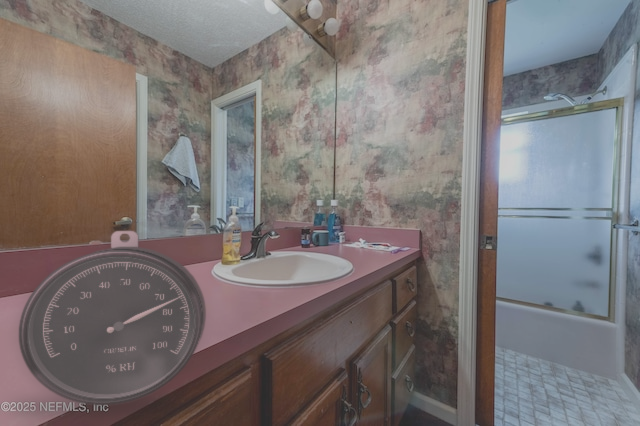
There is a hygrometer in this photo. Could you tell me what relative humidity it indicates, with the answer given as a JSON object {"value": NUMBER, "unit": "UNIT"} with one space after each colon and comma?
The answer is {"value": 75, "unit": "%"}
